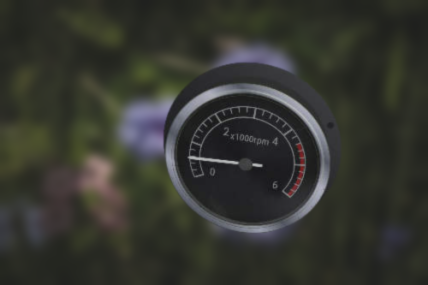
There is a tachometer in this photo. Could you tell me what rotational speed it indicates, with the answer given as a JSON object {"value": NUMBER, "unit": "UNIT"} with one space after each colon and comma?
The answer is {"value": 600, "unit": "rpm"}
